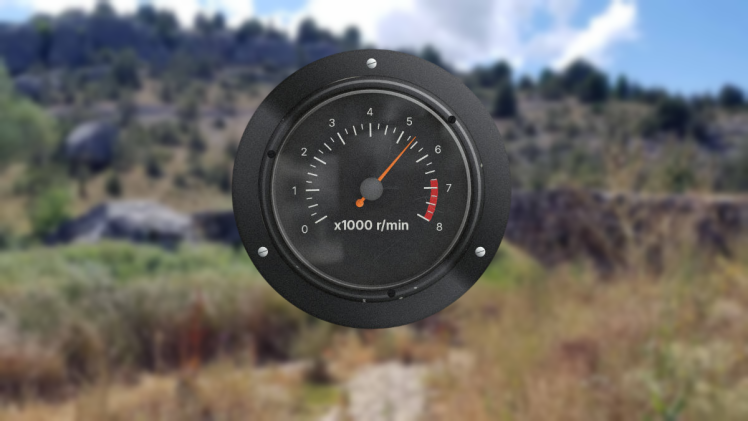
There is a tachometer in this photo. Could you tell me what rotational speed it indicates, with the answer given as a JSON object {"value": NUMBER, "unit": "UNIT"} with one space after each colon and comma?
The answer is {"value": 5375, "unit": "rpm"}
